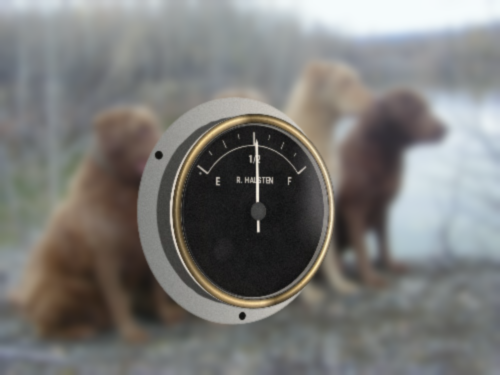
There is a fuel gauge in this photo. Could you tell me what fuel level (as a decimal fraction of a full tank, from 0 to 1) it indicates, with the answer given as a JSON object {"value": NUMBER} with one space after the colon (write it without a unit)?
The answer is {"value": 0.5}
